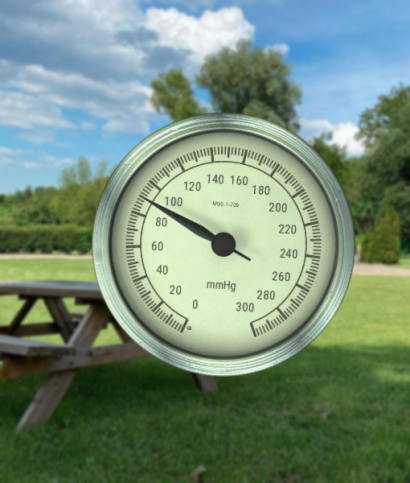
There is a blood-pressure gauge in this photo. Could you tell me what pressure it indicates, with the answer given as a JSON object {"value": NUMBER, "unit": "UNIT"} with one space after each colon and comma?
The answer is {"value": 90, "unit": "mmHg"}
